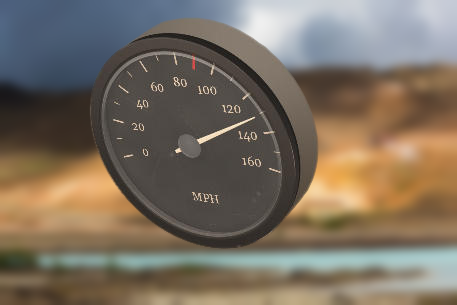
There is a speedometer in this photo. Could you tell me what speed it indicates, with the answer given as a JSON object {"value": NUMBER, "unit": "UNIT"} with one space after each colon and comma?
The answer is {"value": 130, "unit": "mph"}
